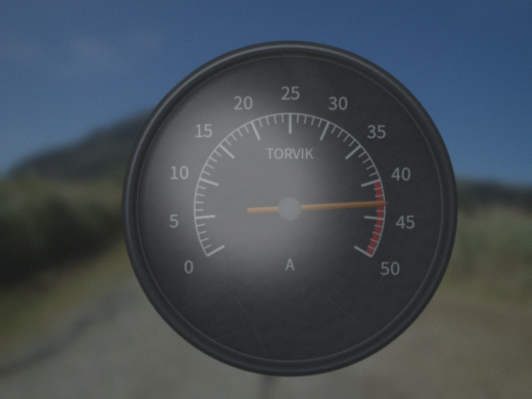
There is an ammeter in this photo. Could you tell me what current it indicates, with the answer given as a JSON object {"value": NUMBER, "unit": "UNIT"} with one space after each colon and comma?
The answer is {"value": 43, "unit": "A"}
